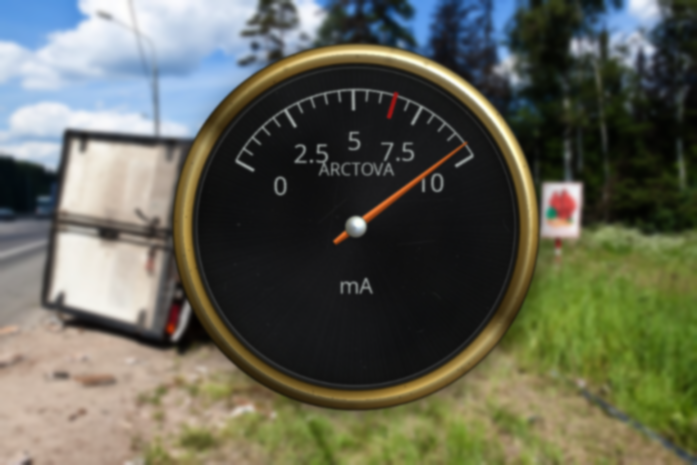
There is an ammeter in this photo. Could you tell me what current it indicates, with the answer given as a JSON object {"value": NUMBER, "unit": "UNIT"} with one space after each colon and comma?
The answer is {"value": 9.5, "unit": "mA"}
